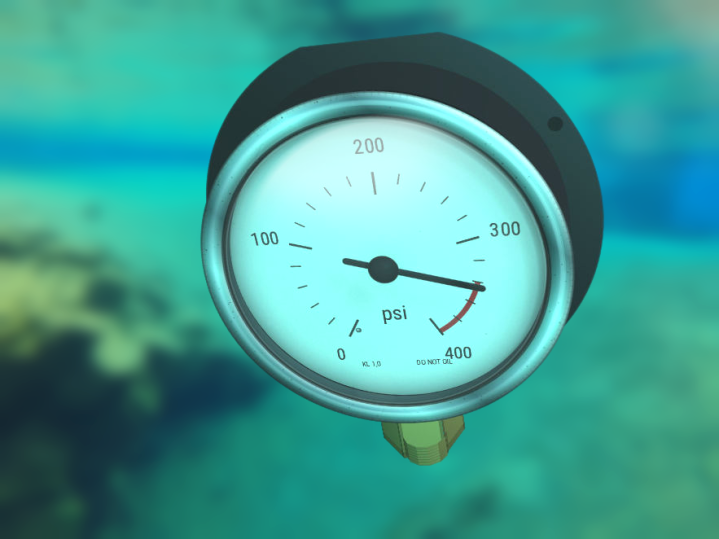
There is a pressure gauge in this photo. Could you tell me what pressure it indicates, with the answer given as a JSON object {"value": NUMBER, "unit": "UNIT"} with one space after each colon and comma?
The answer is {"value": 340, "unit": "psi"}
